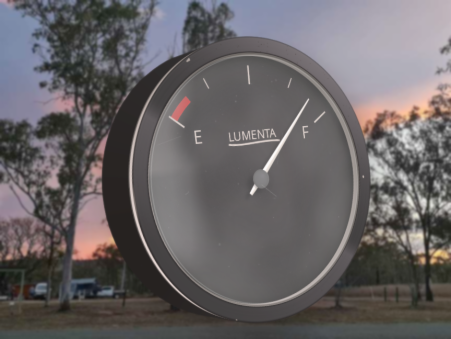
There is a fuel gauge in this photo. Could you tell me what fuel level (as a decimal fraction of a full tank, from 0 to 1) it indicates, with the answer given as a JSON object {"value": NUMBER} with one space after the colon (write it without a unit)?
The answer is {"value": 0.875}
